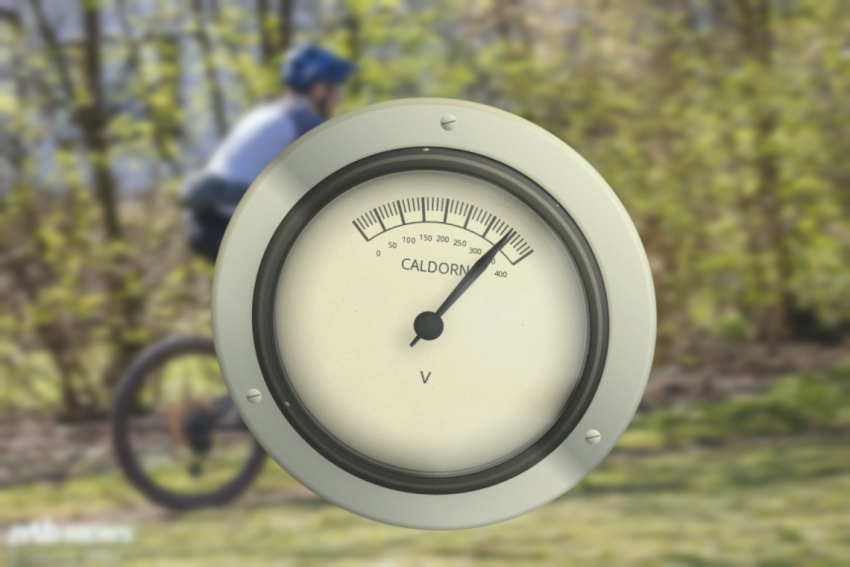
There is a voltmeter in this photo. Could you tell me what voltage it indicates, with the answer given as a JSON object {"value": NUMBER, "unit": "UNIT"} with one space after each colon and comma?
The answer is {"value": 340, "unit": "V"}
